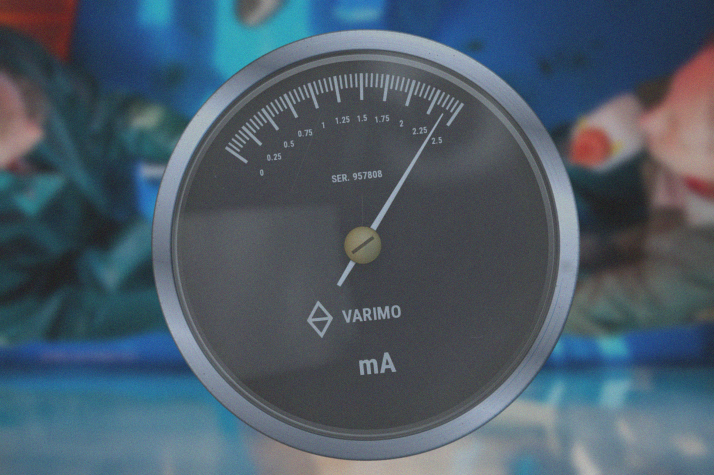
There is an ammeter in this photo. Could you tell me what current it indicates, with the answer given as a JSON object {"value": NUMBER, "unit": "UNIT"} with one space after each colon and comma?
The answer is {"value": 2.4, "unit": "mA"}
